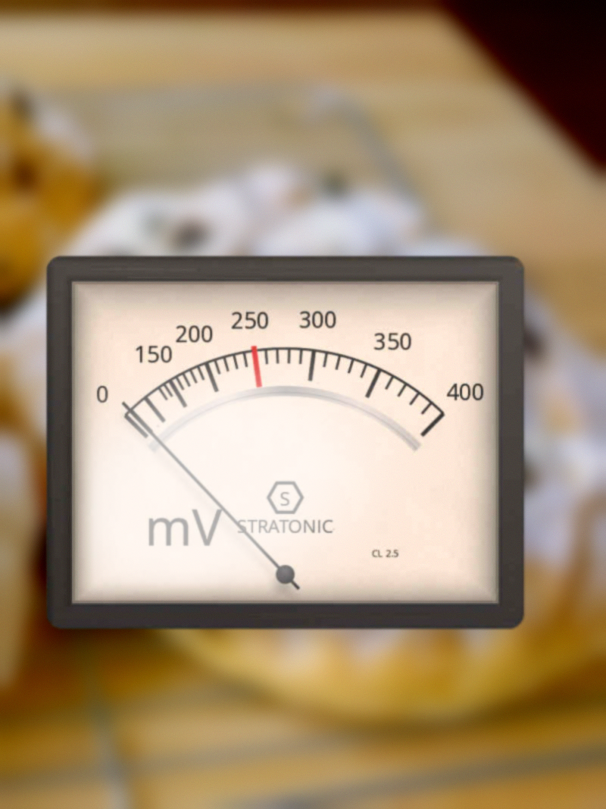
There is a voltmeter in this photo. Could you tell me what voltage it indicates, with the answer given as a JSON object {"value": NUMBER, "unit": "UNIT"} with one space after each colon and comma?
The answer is {"value": 50, "unit": "mV"}
